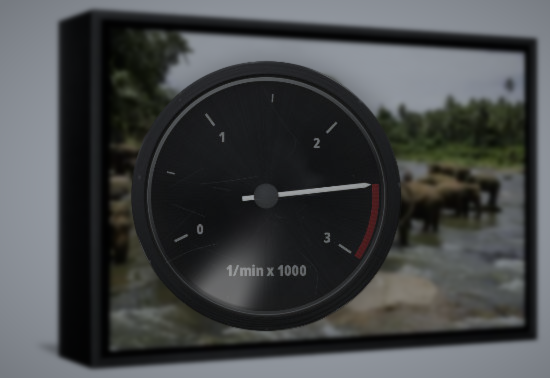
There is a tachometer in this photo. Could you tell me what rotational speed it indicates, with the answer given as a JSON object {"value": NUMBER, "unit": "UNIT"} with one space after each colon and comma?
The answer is {"value": 2500, "unit": "rpm"}
